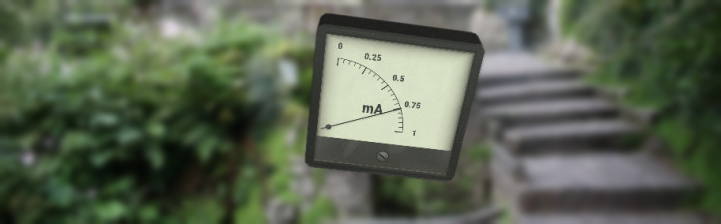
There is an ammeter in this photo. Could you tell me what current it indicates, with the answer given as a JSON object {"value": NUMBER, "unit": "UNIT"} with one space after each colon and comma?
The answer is {"value": 0.75, "unit": "mA"}
